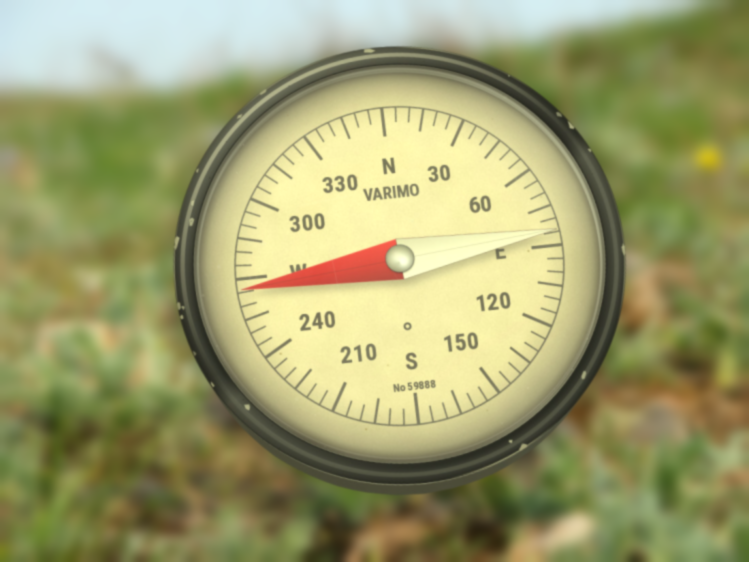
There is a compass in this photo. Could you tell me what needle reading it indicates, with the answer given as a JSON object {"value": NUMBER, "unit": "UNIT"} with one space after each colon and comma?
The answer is {"value": 265, "unit": "°"}
